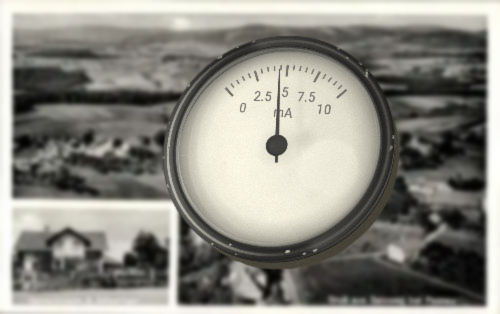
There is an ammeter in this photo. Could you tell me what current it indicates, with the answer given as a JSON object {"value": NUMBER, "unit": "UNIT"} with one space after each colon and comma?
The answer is {"value": 4.5, "unit": "mA"}
